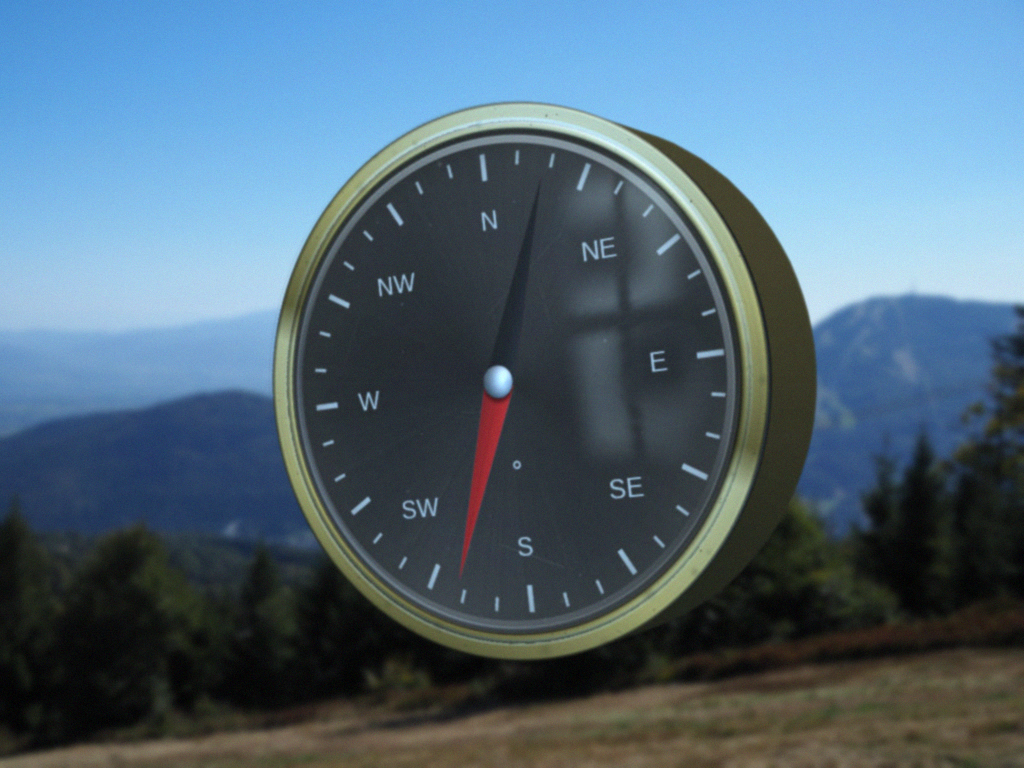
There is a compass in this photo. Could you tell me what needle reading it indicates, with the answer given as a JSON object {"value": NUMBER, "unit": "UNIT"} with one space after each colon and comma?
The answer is {"value": 200, "unit": "°"}
